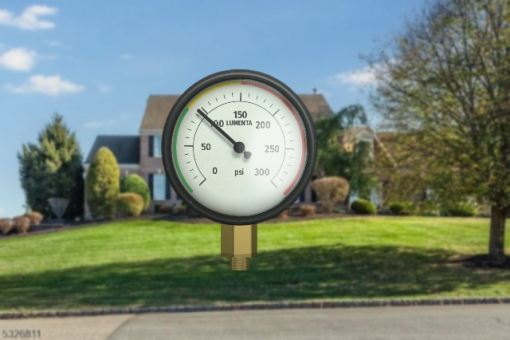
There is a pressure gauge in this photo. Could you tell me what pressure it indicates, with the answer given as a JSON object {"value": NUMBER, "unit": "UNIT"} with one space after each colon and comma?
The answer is {"value": 95, "unit": "psi"}
